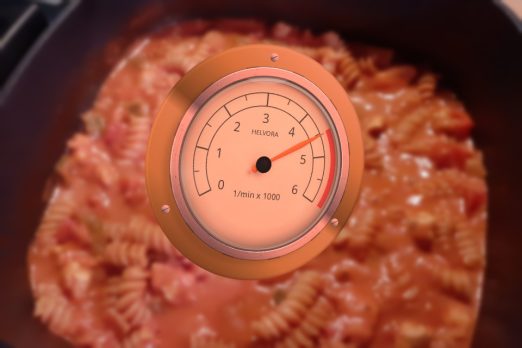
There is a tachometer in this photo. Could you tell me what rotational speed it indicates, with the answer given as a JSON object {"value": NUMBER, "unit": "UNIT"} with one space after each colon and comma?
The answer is {"value": 4500, "unit": "rpm"}
